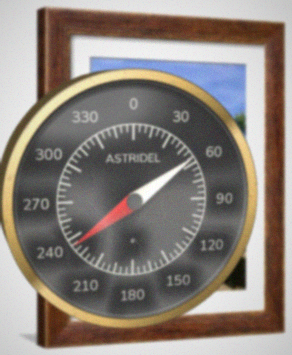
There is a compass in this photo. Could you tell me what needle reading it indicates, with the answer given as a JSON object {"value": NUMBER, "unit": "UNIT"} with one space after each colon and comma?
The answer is {"value": 235, "unit": "°"}
